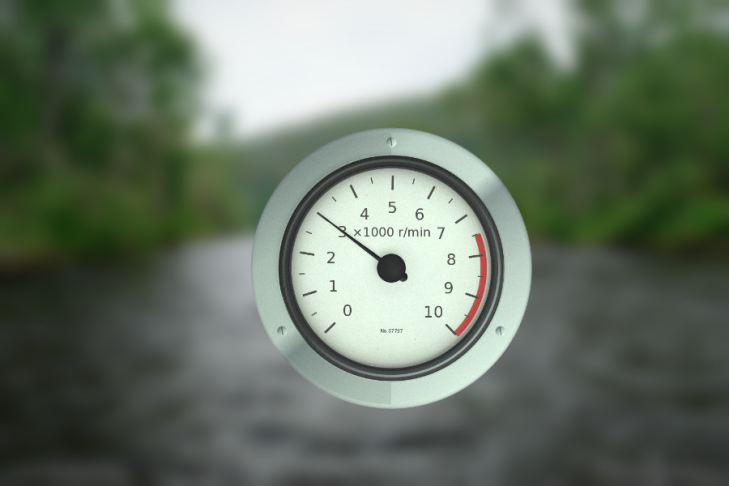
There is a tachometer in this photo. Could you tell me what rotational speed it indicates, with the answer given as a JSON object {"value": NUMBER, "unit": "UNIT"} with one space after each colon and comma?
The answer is {"value": 3000, "unit": "rpm"}
